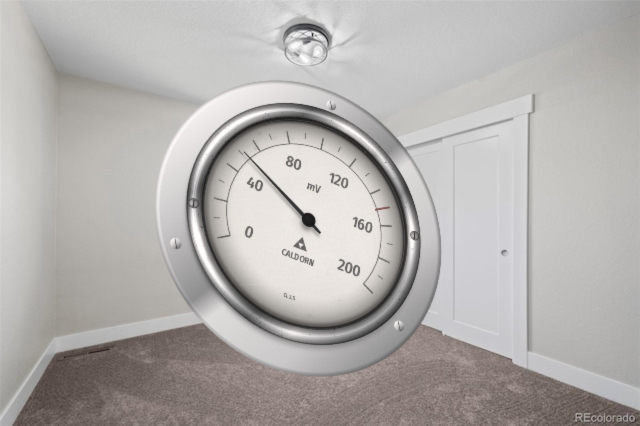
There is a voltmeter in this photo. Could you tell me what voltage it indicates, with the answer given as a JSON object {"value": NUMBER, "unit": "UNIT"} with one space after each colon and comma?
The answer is {"value": 50, "unit": "mV"}
